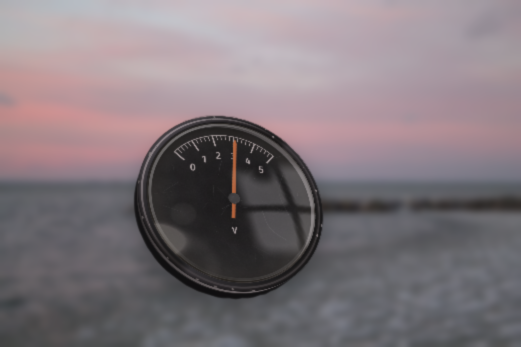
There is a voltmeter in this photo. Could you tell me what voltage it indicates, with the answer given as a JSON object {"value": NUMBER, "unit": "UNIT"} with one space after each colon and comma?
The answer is {"value": 3, "unit": "V"}
